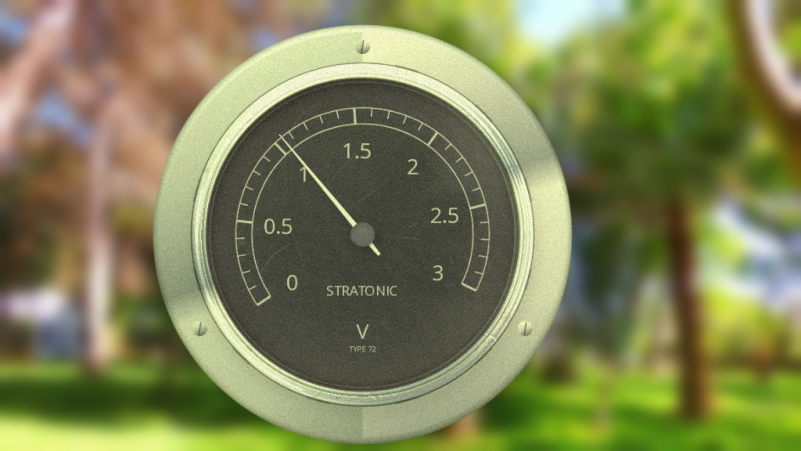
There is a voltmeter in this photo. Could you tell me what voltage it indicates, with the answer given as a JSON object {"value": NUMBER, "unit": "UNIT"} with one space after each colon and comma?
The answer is {"value": 1.05, "unit": "V"}
